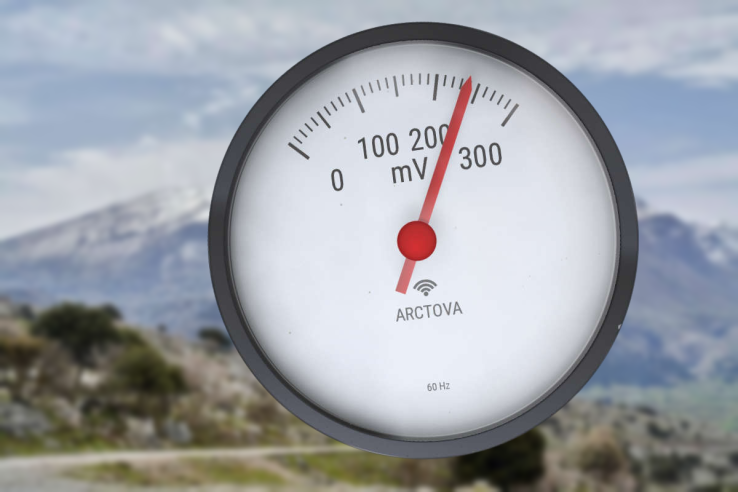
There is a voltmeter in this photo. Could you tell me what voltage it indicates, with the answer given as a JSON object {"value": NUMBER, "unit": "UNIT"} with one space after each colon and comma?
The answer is {"value": 240, "unit": "mV"}
